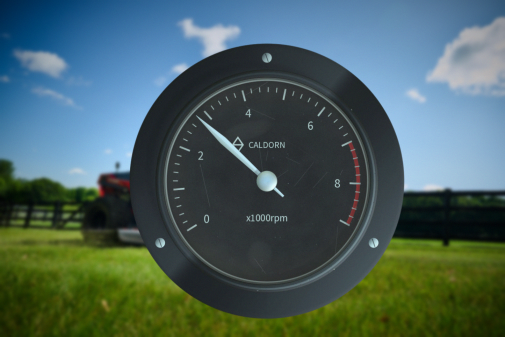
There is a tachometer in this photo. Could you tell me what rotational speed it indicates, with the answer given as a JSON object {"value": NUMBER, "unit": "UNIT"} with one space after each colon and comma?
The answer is {"value": 2800, "unit": "rpm"}
